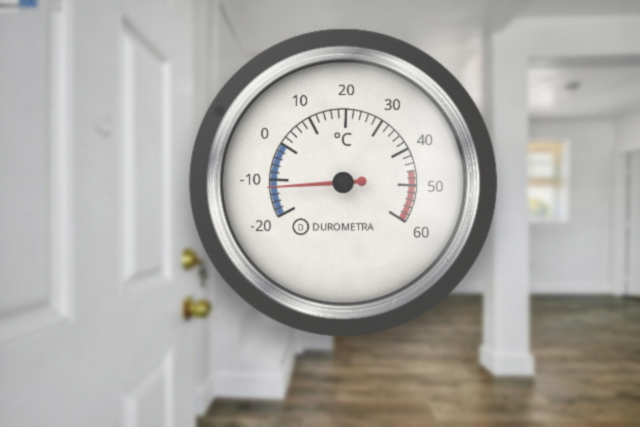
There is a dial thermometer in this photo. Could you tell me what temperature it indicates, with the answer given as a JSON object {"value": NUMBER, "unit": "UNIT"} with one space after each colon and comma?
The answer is {"value": -12, "unit": "°C"}
